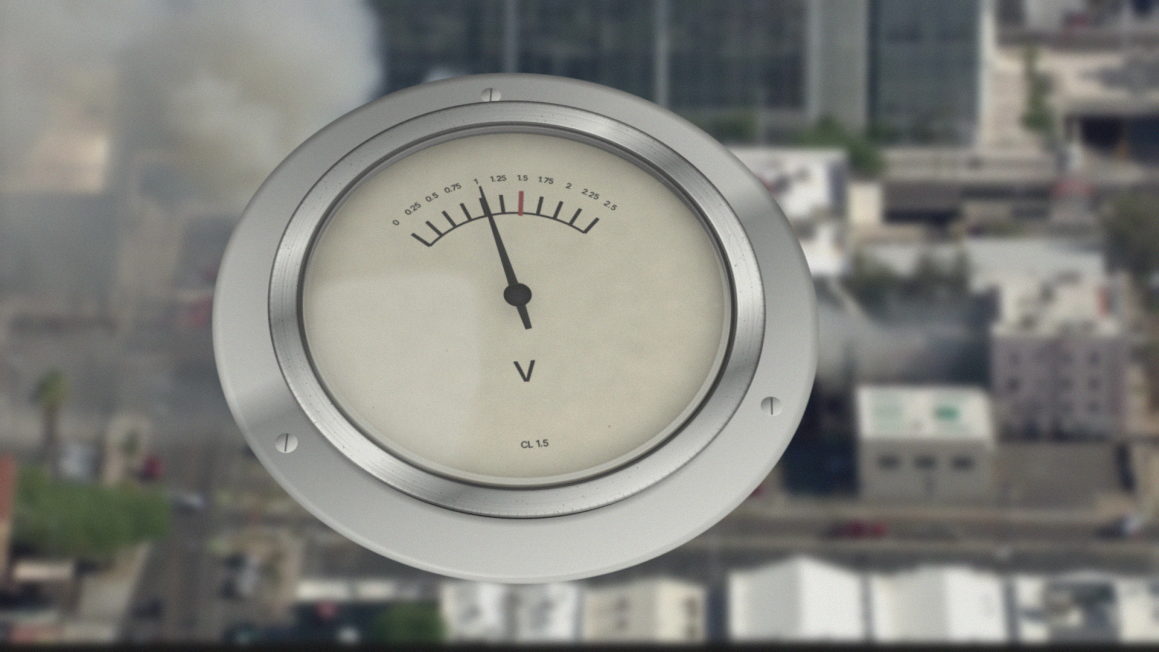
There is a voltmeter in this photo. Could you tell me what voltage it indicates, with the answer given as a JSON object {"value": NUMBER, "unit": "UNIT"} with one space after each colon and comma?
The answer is {"value": 1, "unit": "V"}
